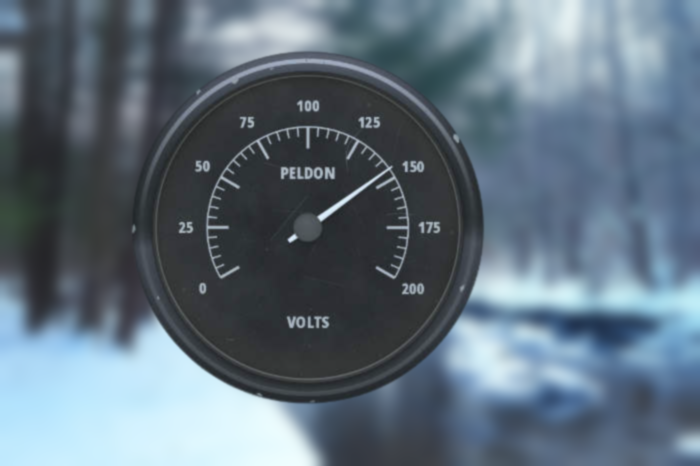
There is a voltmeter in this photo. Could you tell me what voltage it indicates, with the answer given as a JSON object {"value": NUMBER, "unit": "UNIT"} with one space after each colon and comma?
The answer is {"value": 145, "unit": "V"}
